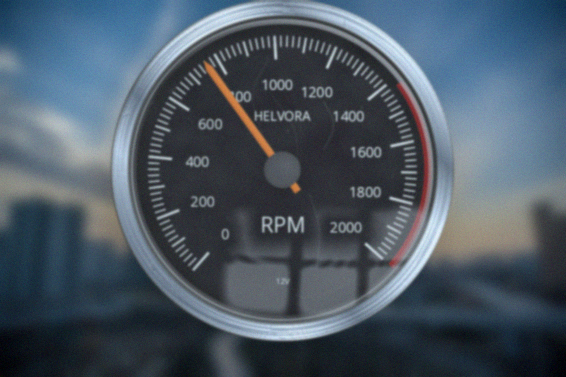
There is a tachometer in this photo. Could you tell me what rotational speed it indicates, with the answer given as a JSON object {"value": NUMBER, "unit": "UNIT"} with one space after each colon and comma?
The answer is {"value": 760, "unit": "rpm"}
